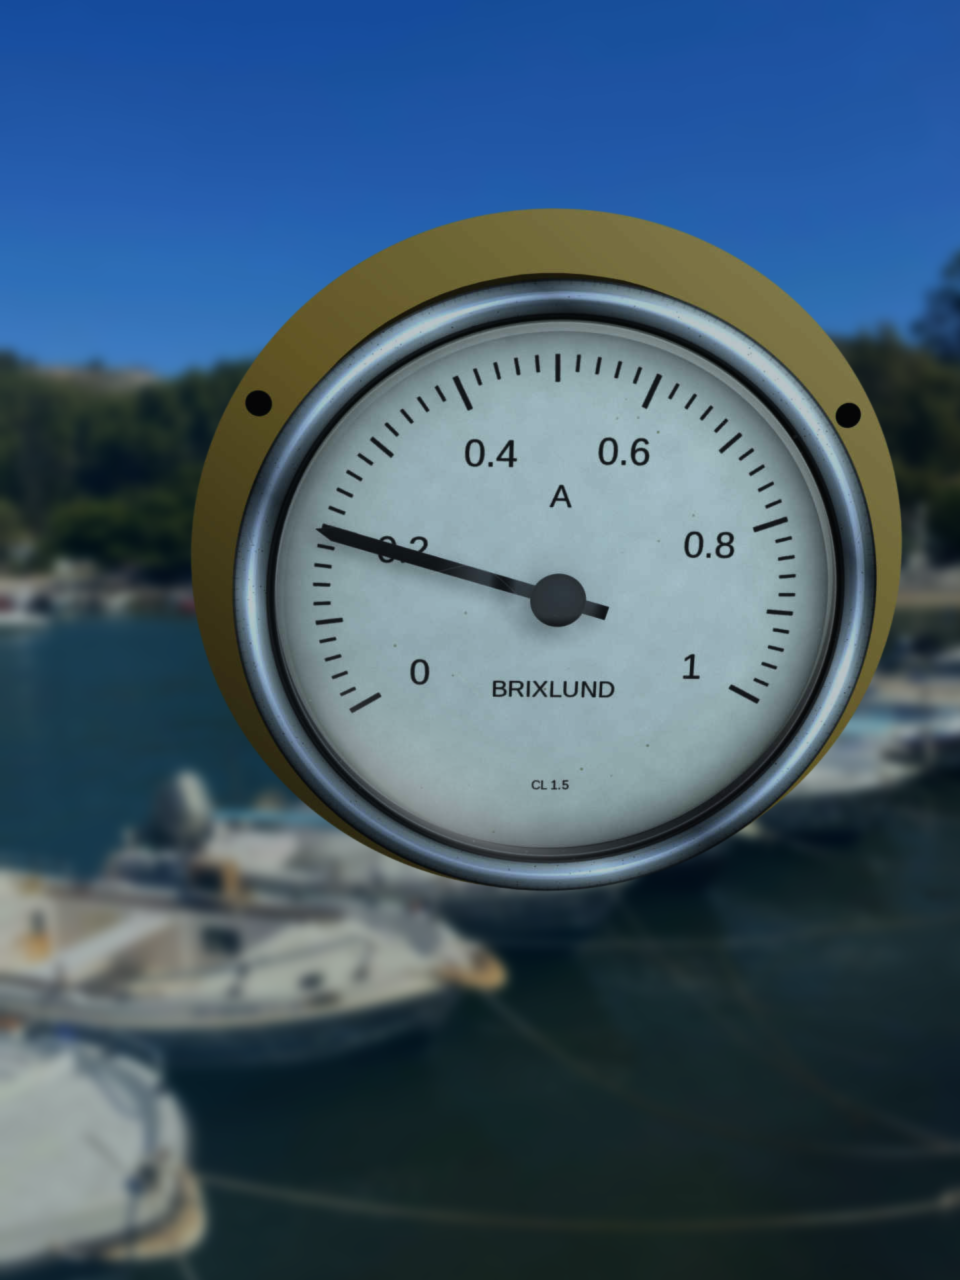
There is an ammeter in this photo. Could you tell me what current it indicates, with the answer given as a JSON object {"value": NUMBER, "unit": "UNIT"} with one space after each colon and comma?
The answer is {"value": 0.2, "unit": "A"}
